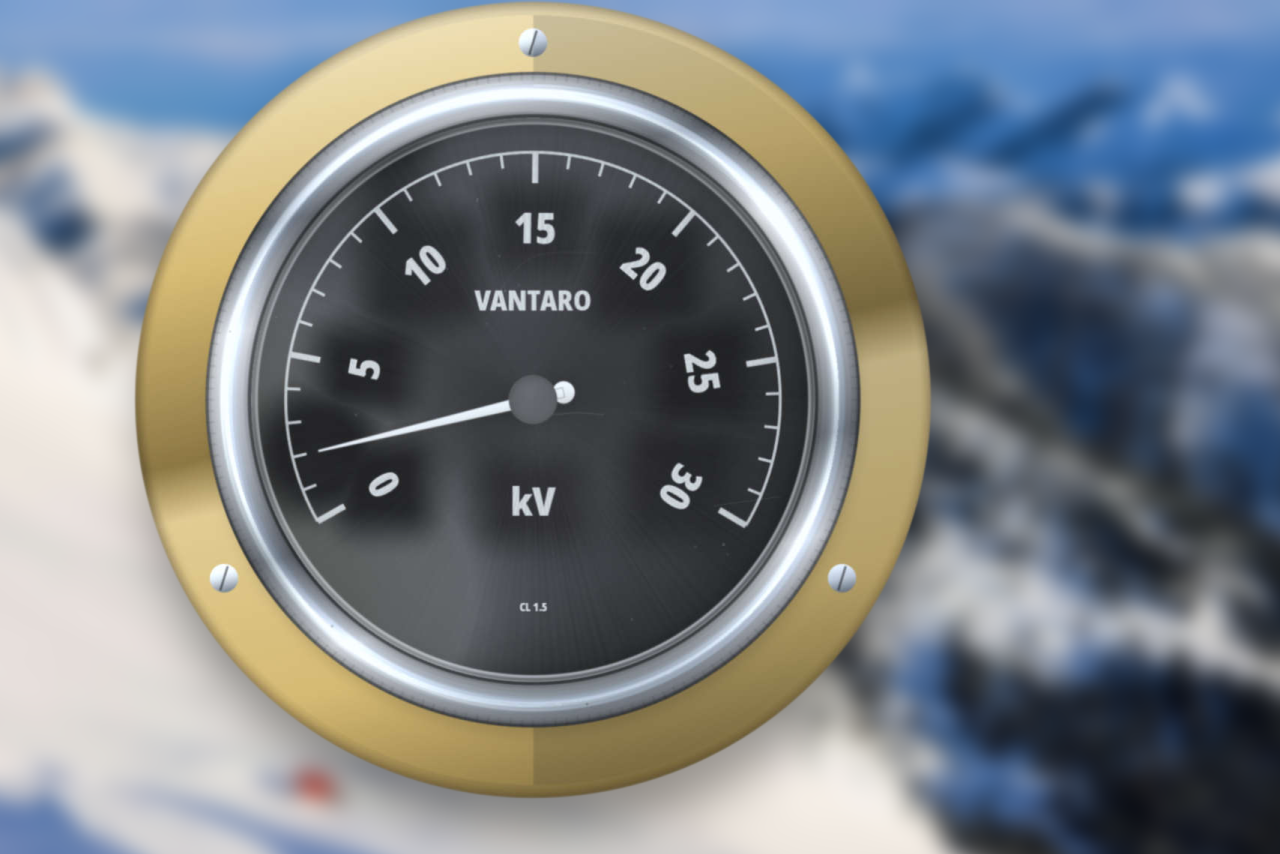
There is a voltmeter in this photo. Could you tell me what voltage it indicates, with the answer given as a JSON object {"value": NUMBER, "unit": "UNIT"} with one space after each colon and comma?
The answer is {"value": 2, "unit": "kV"}
